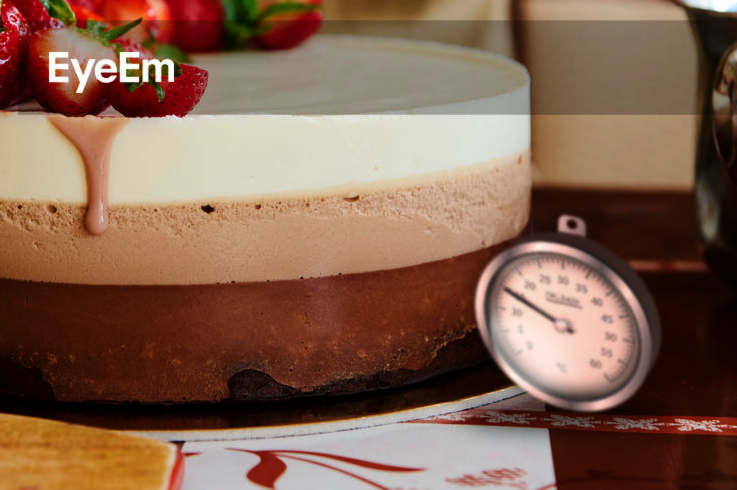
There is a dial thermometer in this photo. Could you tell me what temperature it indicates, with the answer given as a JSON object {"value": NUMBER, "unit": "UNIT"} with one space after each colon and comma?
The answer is {"value": 15, "unit": "°C"}
